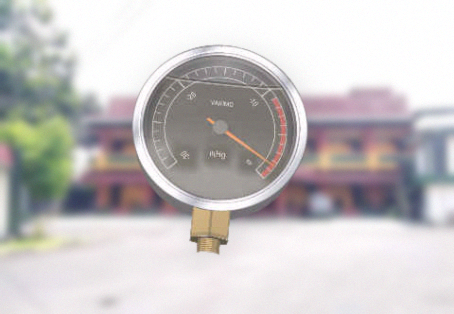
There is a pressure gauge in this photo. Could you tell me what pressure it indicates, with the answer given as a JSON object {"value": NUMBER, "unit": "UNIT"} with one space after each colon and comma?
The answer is {"value": -1.5, "unit": "inHg"}
